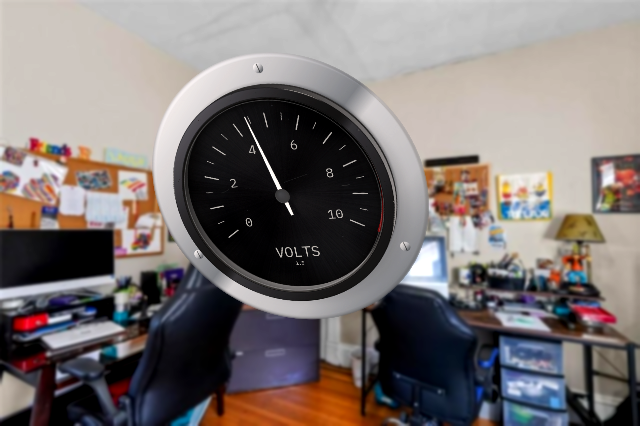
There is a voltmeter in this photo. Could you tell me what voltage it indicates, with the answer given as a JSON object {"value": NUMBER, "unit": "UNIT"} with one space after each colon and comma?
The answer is {"value": 4.5, "unit": "V"}
